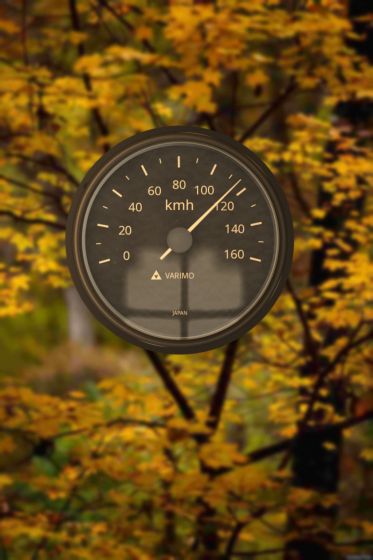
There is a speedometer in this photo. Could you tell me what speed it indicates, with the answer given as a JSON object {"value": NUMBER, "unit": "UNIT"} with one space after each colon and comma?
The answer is {"value": 115, "unit": "km/h"}
